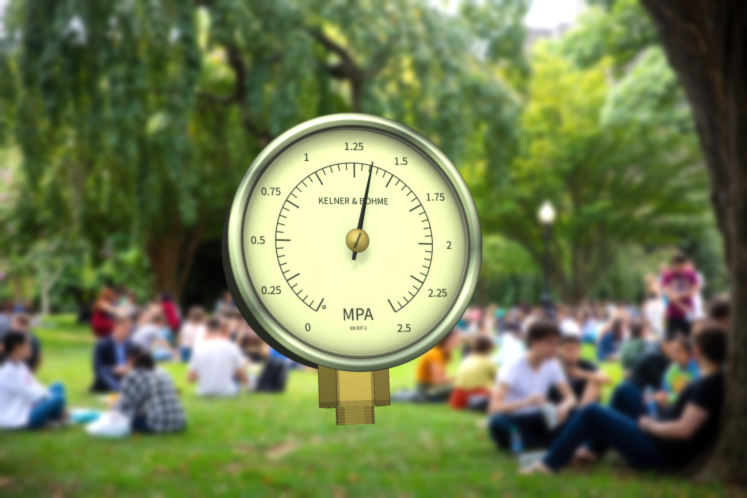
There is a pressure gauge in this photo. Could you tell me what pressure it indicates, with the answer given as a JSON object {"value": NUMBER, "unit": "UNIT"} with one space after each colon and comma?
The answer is {"value": 1.35, "unit": "MPa"}
